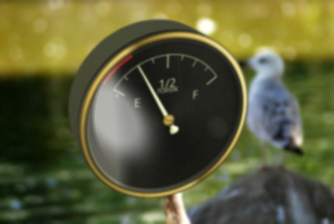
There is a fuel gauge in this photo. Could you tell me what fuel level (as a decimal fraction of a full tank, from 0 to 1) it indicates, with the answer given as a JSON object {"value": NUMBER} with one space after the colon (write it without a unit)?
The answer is {"value": 0.25}
